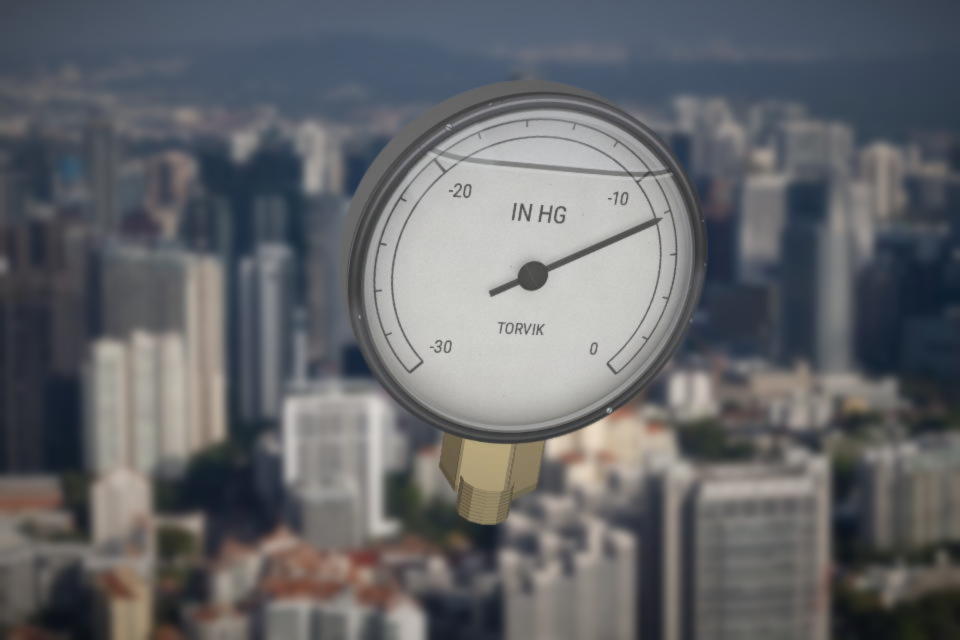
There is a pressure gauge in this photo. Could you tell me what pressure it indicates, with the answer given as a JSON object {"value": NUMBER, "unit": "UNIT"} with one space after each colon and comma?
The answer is {"value": -8, "unit": "inHg"}
